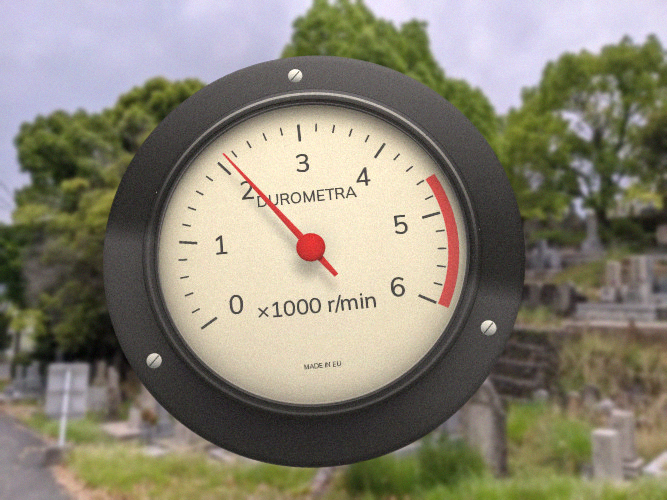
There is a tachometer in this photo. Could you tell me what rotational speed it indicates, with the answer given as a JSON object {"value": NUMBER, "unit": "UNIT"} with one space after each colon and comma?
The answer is {"value": 2100, "unit": "rpm"}
